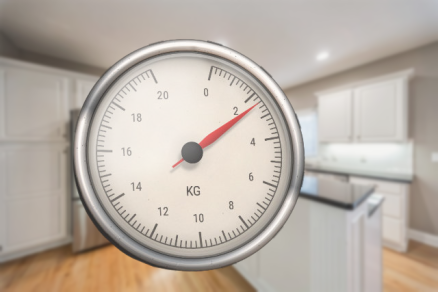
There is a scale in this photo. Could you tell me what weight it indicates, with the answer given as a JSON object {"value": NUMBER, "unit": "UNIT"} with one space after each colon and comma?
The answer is {"value": 2.4, "unit": "kg"}
